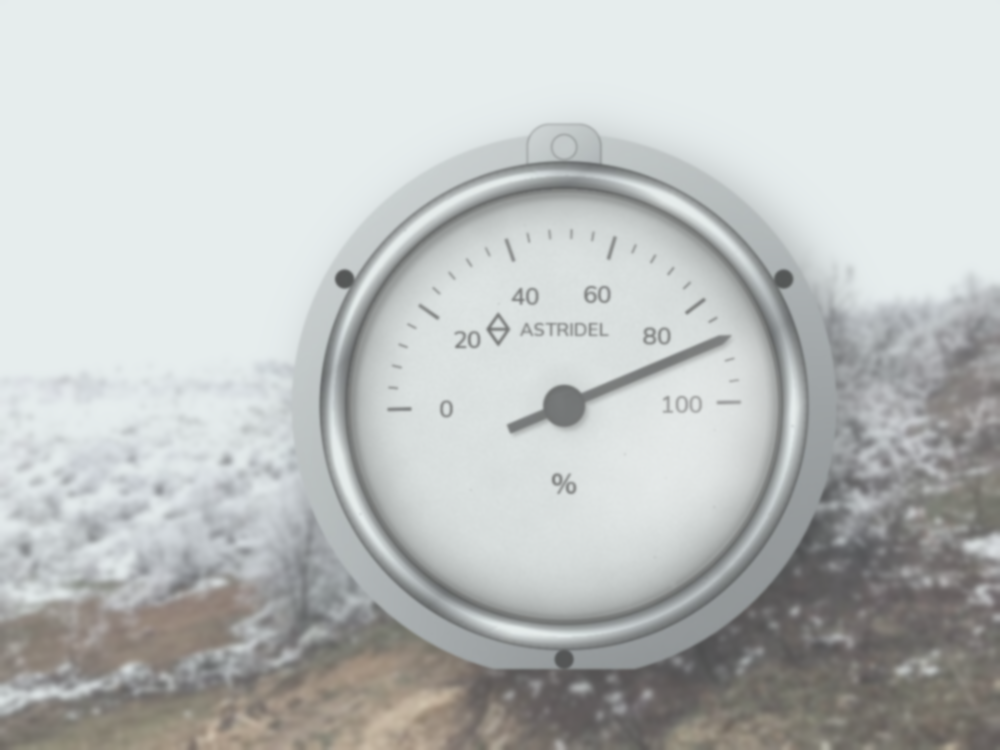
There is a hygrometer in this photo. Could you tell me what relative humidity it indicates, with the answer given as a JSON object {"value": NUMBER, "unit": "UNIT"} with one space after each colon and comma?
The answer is {"value": 88, "unit": "%"}
